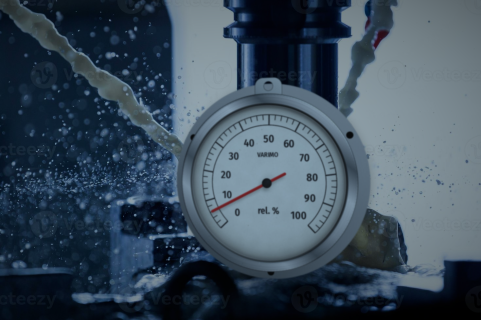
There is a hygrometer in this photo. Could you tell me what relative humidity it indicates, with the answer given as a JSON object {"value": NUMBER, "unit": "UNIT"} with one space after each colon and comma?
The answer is {"value": 6, "unit": "%"}
